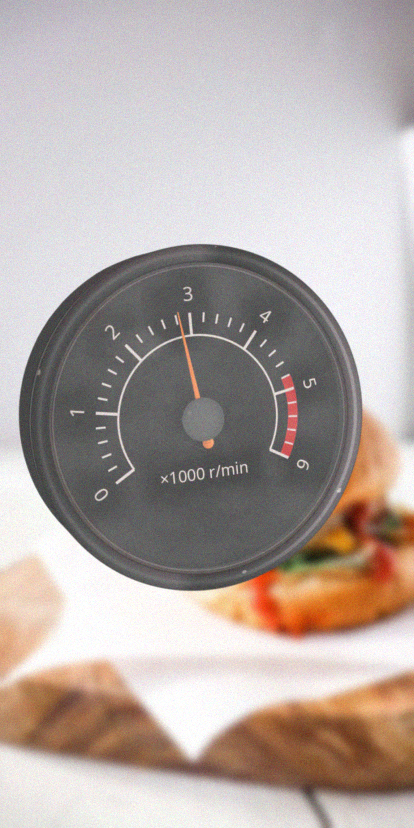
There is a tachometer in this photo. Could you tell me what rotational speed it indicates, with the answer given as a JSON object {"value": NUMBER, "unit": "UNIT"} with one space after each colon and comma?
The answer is {"value": 2800, "unit": "rpm"}
